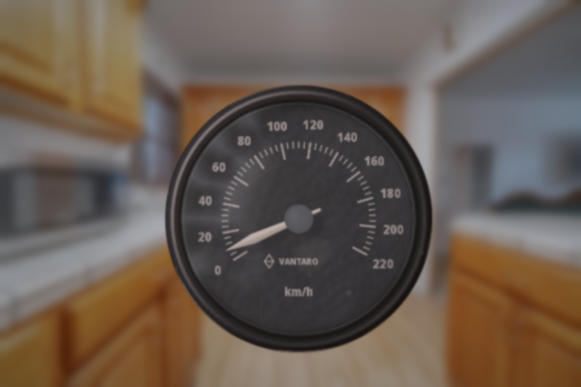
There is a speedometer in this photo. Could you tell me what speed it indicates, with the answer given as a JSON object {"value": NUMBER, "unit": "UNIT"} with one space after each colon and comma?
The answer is {"value": 8, "unit": "km/h"}
